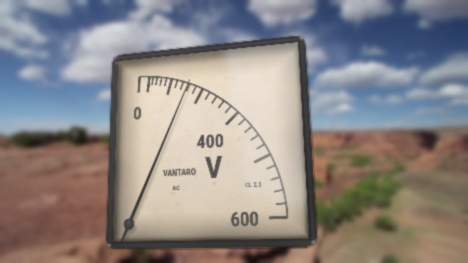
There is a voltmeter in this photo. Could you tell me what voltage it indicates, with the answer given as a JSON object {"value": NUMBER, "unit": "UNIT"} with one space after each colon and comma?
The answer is {"value": 260, "unit": "V"}
